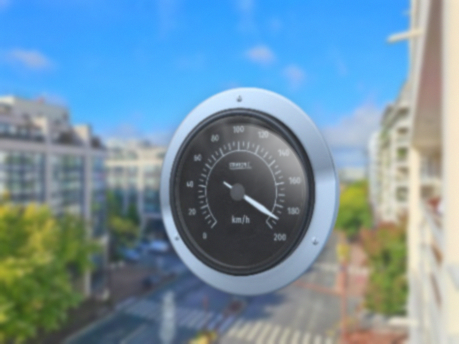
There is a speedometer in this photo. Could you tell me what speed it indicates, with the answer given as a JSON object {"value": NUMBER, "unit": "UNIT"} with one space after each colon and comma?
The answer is {"value": 190, "unit": "km/h"}
